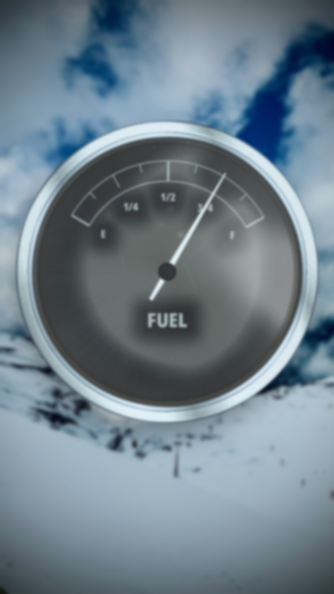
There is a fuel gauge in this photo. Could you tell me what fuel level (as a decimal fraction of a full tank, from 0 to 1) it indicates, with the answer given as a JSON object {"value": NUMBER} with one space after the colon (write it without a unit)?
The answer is {"value": 0.75}
